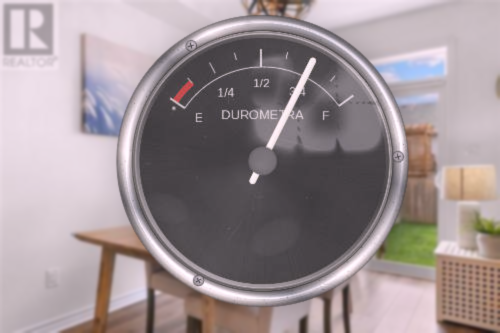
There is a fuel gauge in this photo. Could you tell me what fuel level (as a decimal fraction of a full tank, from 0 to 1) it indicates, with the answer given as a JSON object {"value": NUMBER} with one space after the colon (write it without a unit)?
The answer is {"value": 0.75}
